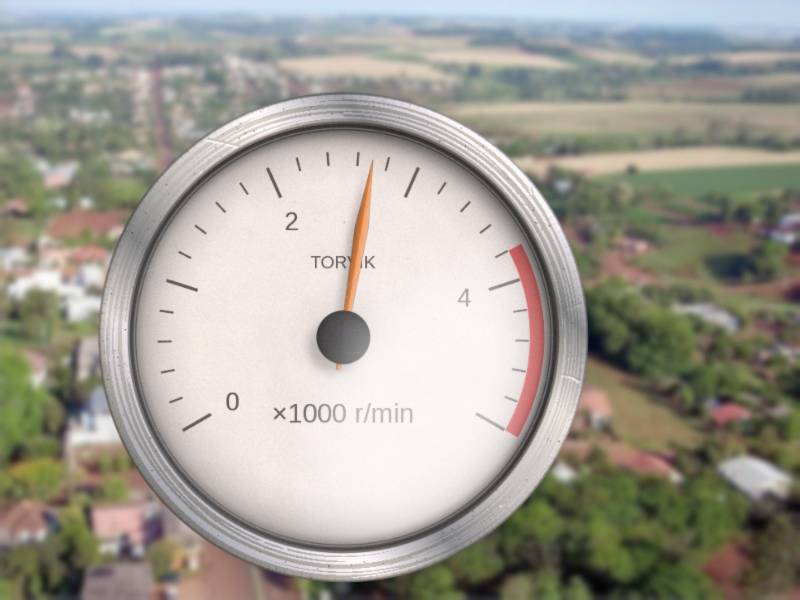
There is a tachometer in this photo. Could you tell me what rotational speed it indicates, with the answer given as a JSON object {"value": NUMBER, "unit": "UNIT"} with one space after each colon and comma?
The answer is {"value": 2700, "unit": "rpm"}
